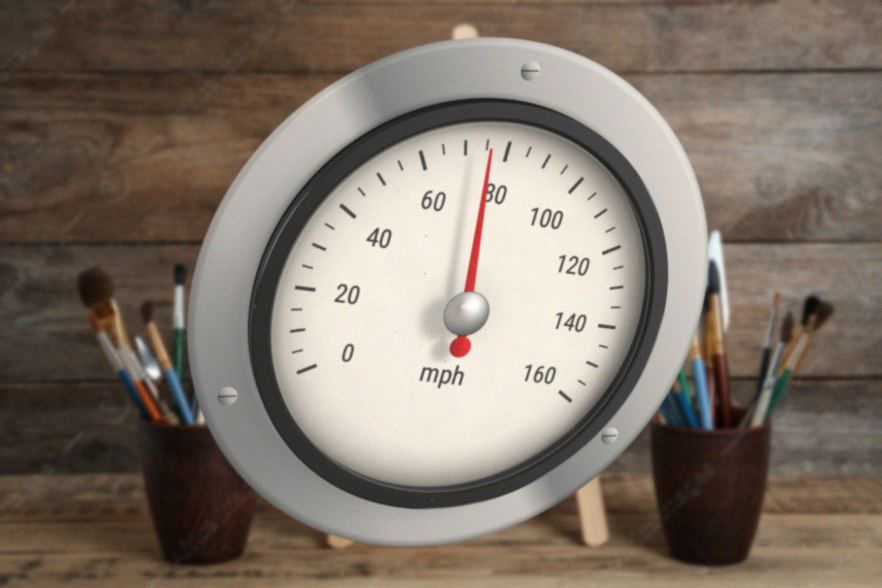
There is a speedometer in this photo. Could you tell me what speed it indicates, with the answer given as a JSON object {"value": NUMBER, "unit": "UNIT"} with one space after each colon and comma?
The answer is {"value": 75, "unit": "mph"}
